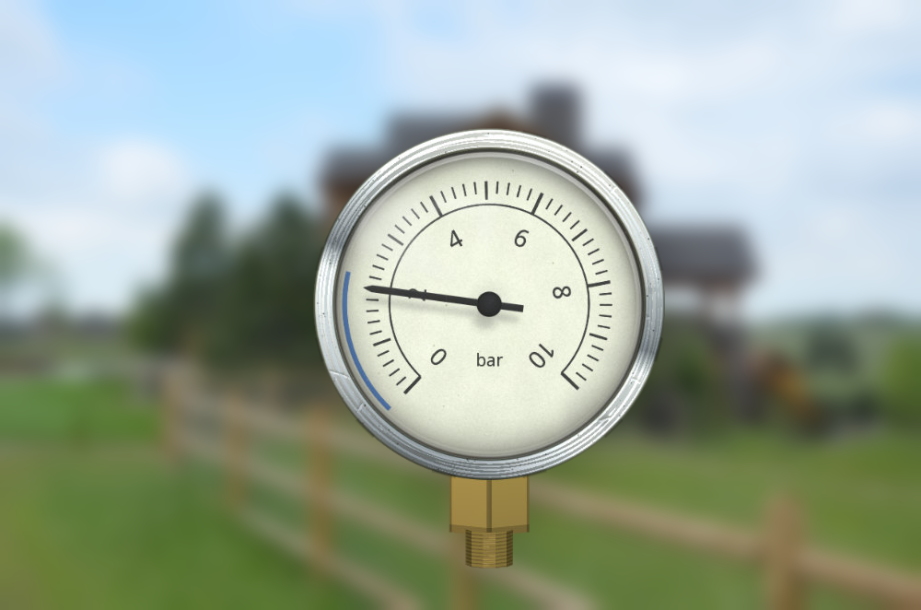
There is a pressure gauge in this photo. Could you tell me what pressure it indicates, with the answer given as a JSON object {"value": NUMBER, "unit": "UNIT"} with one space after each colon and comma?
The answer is {"value": 2, "unit": "bar"}
